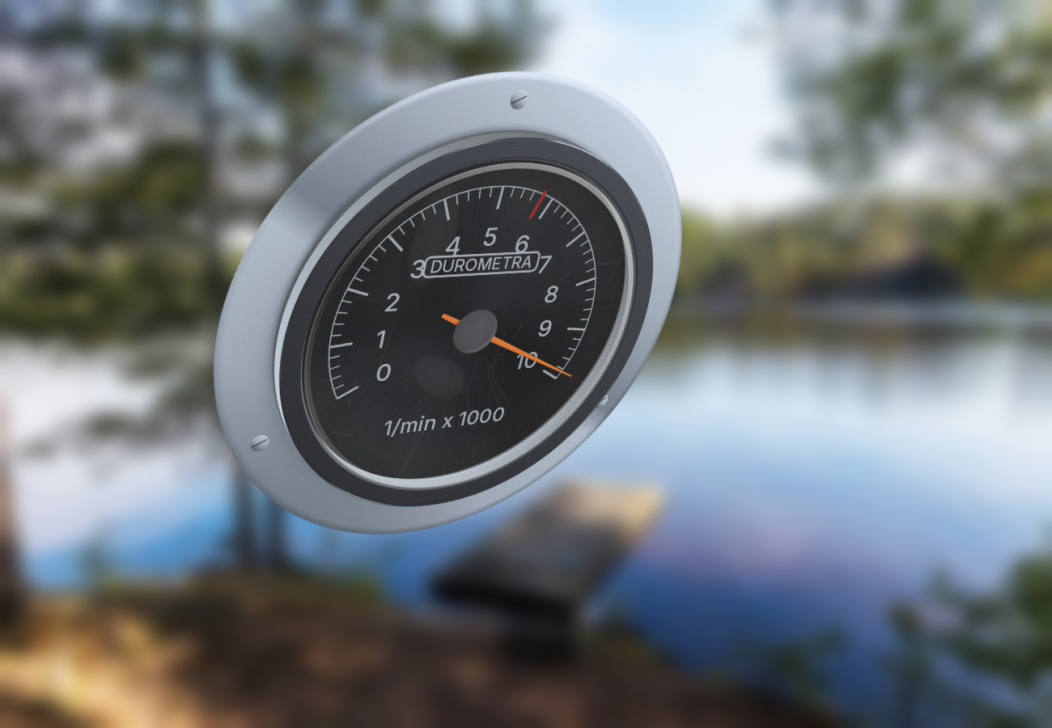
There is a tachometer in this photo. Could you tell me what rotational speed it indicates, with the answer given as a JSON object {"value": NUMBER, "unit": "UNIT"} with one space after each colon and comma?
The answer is {"value": 9800, "unit": "rpm"}
